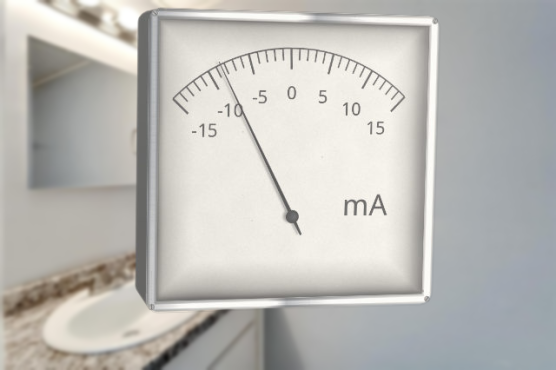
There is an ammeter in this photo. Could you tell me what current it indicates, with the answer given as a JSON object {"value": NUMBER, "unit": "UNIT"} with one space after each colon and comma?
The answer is {"value": -8.5, "unit": "mA"}
